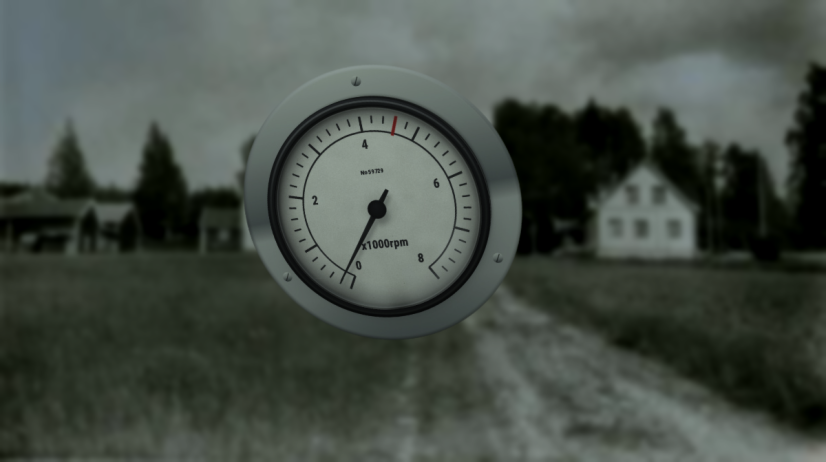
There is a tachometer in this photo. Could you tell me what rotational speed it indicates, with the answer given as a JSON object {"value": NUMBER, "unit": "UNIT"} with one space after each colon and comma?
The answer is {"value": 200, "unit": "rpm"}
